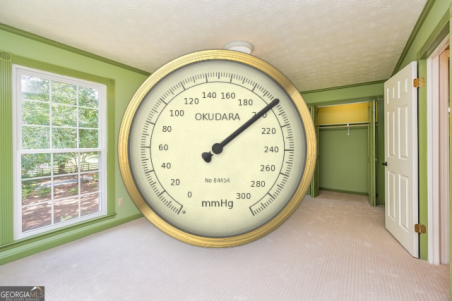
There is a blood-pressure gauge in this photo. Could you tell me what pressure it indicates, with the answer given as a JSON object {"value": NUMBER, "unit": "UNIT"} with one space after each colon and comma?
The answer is {"value": 200, "unit": "mmHg"}
